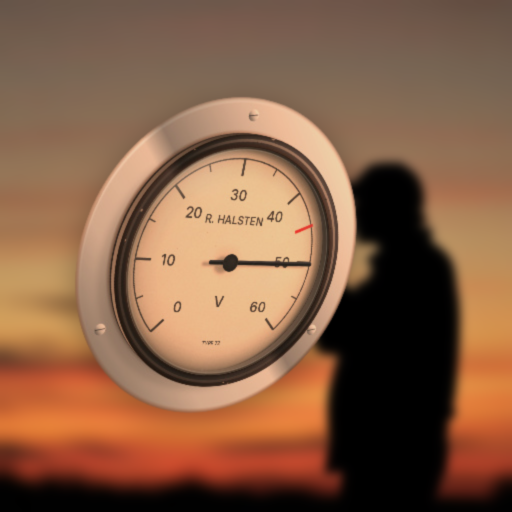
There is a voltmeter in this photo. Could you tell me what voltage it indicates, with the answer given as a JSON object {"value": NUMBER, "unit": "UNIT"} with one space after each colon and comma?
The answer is {"value": 50, "unit": "V"}
